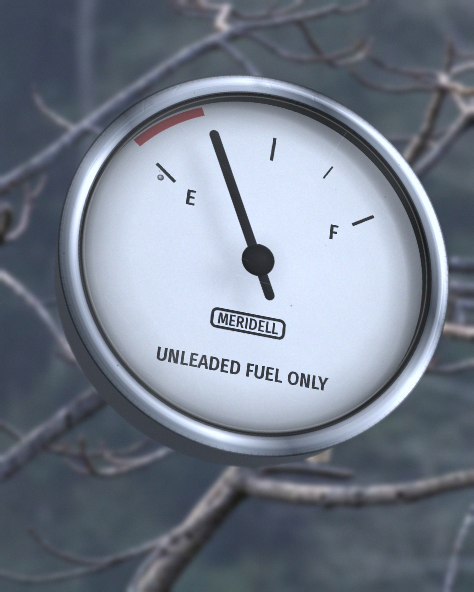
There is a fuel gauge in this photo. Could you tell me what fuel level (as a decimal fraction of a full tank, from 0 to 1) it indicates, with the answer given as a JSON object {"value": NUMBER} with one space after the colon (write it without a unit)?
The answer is {"value": 0.25}
